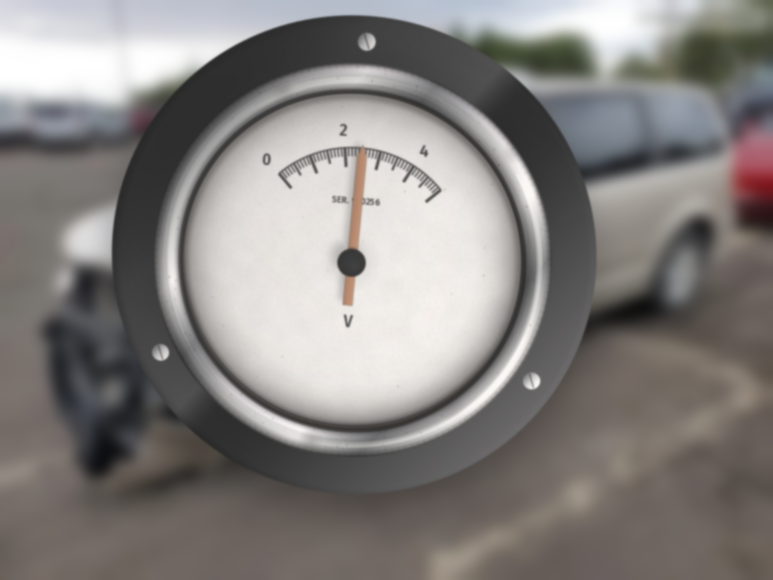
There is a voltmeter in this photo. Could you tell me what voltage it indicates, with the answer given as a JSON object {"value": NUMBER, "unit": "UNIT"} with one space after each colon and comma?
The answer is {"value": 2.5, "unit": "V"}
